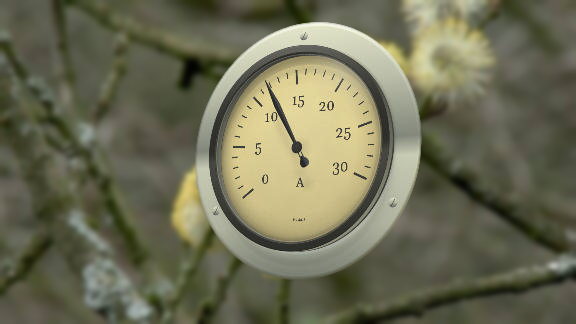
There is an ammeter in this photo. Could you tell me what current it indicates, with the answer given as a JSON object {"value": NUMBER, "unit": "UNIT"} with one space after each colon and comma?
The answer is {"value": 12, "unit": "A"}
